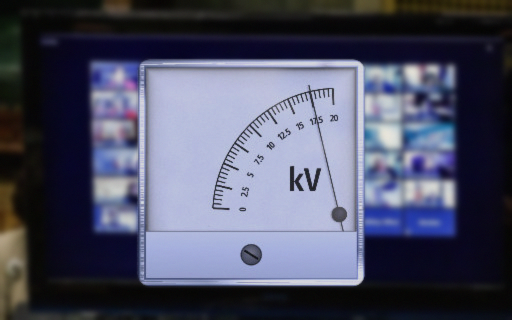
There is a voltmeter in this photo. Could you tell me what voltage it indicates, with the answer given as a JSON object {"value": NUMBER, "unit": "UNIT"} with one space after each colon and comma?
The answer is {"value": 17.5, "unit": "kV"}
